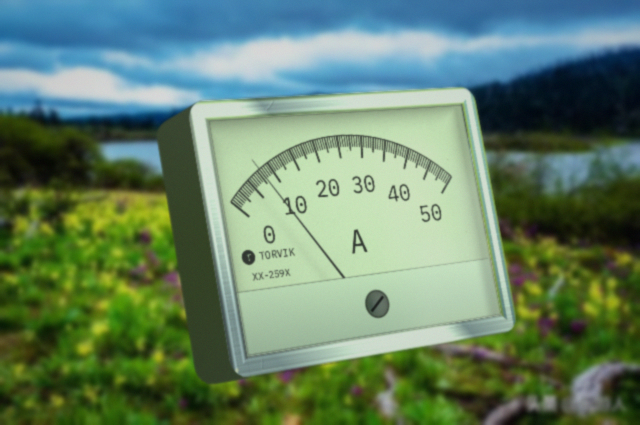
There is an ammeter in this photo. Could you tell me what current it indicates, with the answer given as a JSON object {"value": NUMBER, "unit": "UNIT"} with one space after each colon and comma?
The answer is {"value": 7.5, "unit": "A"}
